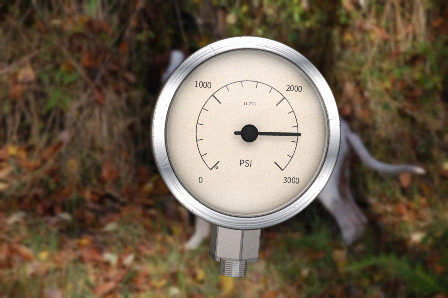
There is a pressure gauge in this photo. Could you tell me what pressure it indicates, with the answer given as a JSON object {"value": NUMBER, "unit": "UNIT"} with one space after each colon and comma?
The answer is {"value": 2500, "unit": "psi"}
